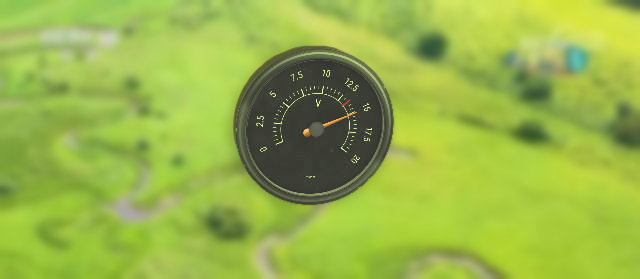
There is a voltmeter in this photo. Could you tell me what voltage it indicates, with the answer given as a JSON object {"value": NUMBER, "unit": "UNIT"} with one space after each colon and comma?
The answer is {"value": 15, "unit": "V"}
